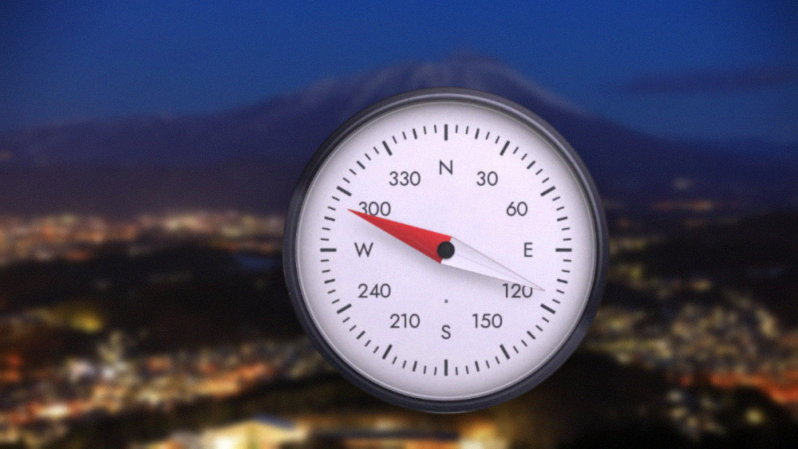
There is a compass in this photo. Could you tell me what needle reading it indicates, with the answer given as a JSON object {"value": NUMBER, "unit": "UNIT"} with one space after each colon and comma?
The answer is {"value": 292.5, "unit": "°"}
